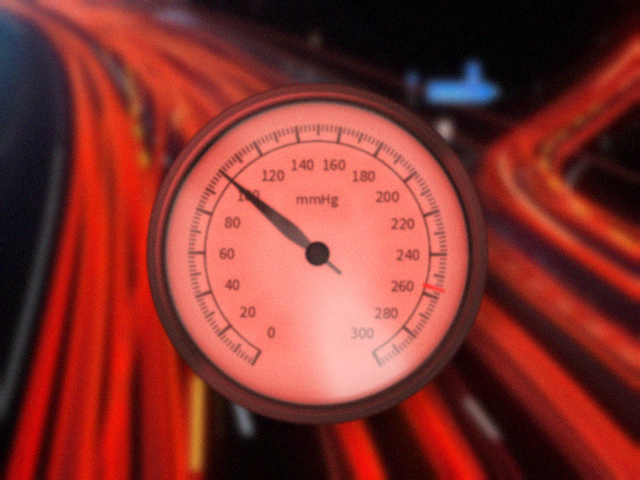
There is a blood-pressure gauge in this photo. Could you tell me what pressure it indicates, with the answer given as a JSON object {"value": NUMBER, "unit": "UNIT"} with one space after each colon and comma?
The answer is {"value": 100, "unit": "mmHg"}
